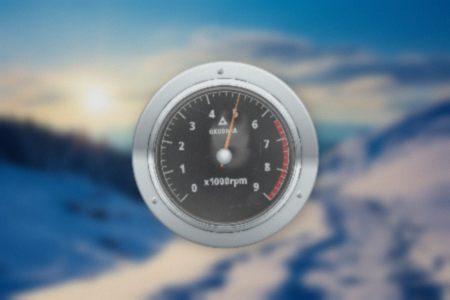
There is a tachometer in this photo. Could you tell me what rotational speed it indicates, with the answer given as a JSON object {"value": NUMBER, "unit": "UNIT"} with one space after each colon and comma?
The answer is {"value": 5000, "unit": "rpm"}
